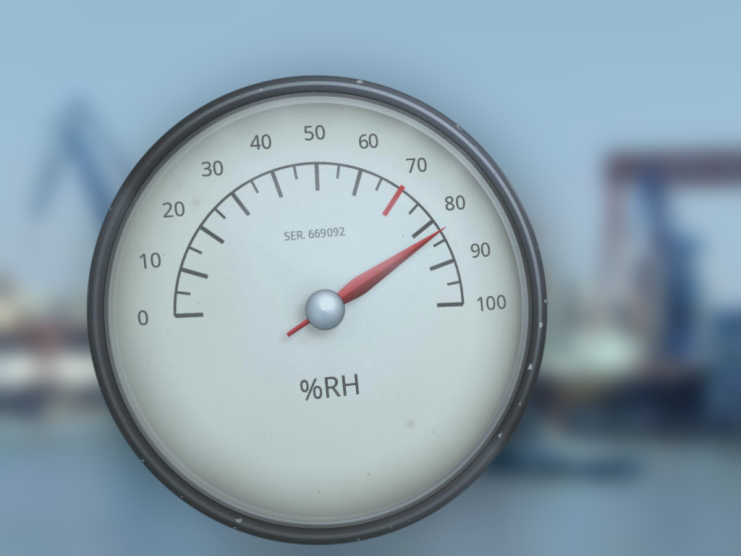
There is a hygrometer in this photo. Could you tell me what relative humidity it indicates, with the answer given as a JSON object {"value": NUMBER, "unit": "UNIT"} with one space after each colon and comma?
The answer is {"value": 82.5, "unit": "%"}
